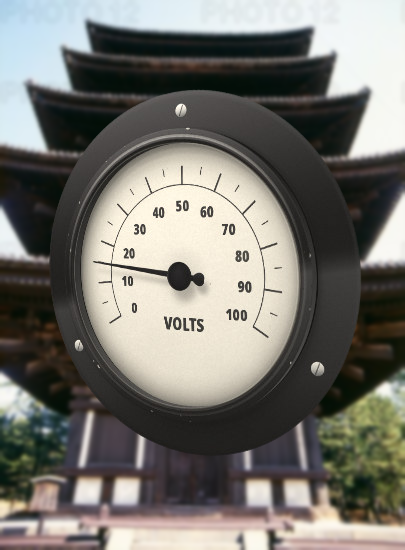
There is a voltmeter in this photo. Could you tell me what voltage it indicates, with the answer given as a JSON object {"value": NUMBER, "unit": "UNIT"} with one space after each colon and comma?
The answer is {"value": 15, "unit": "V"}
